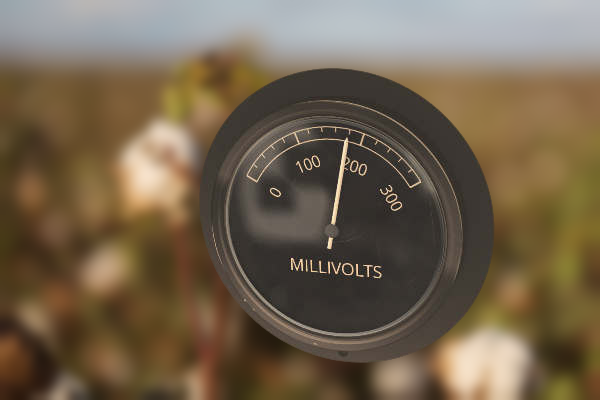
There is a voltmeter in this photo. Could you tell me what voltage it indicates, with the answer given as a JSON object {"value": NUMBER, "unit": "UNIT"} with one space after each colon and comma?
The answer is {"value": 180, "unit": "mV"}
